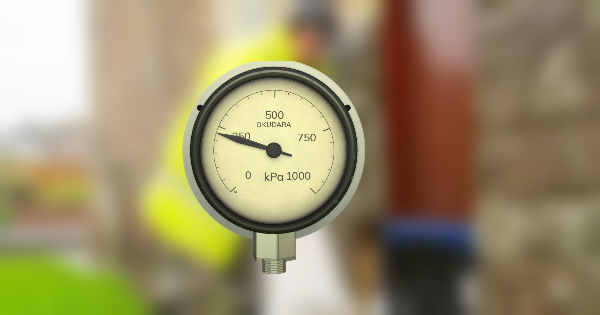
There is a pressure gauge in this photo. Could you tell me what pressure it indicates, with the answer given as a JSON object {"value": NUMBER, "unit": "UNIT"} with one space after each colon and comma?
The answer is {"value": 225, "unit": "kPa"}
